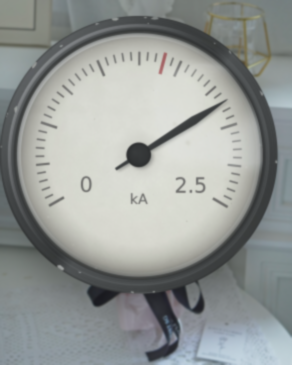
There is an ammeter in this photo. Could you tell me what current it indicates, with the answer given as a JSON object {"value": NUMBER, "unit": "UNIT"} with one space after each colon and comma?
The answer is {"value": 1.85, "unit": "kA"}
